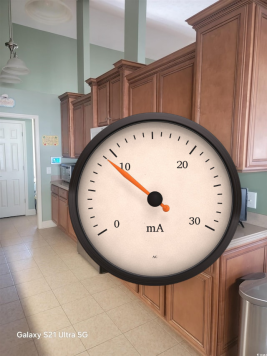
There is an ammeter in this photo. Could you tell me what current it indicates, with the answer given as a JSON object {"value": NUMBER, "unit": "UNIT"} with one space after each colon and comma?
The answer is {"value": 9, "unit": "mA"}
